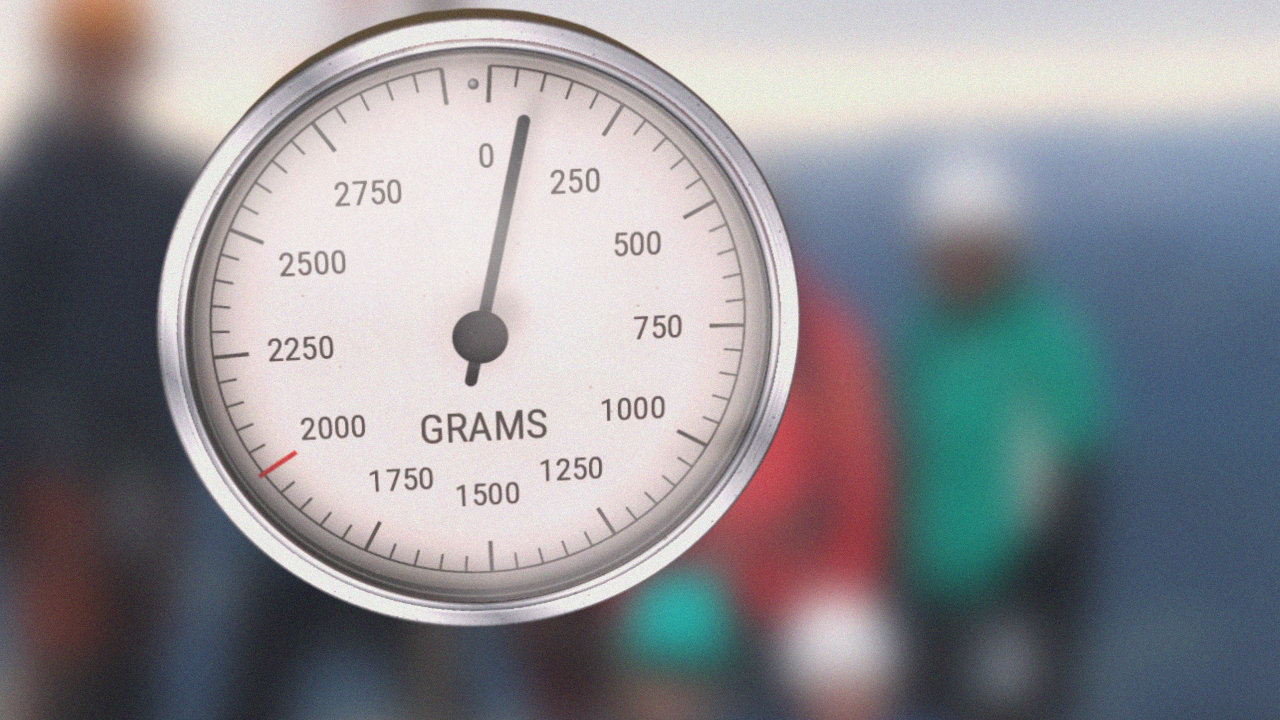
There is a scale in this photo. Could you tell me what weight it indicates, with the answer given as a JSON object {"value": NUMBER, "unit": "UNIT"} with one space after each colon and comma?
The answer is {"value": 75, "unit": "g"}
